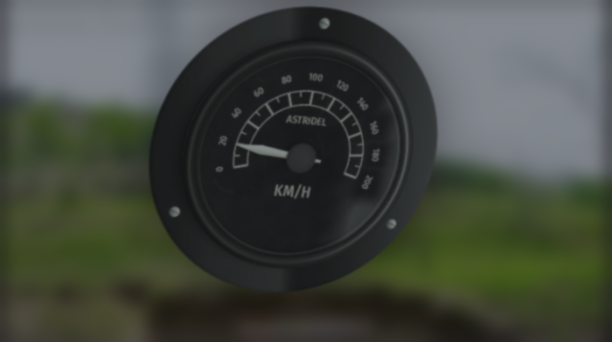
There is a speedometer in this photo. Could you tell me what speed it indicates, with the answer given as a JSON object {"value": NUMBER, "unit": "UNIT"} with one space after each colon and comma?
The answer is {"value": 20, "unit": "km/h"}
